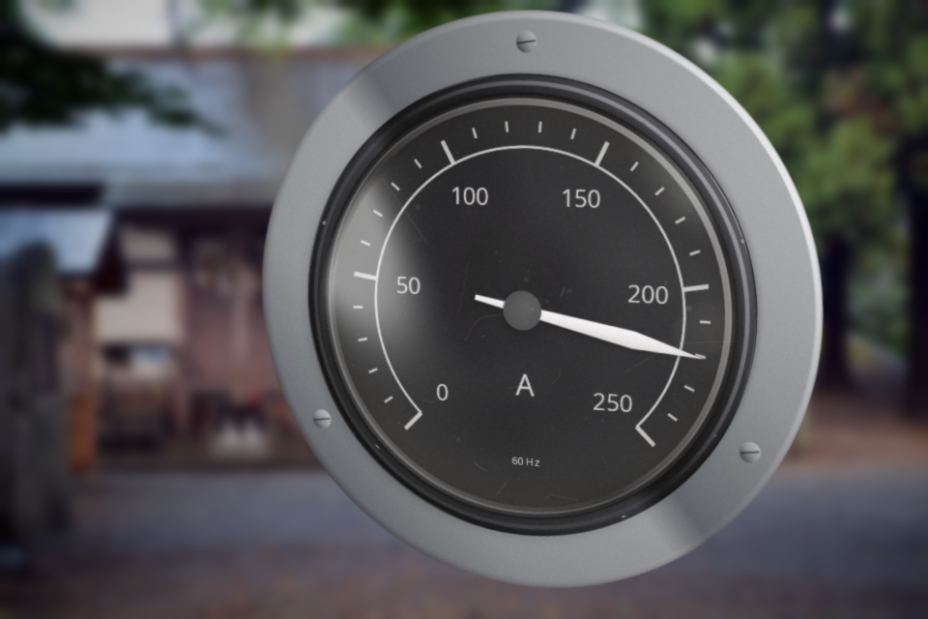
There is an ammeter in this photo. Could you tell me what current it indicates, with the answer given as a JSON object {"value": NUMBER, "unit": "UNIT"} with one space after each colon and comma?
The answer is {"value": 220, "unit": "A"}
